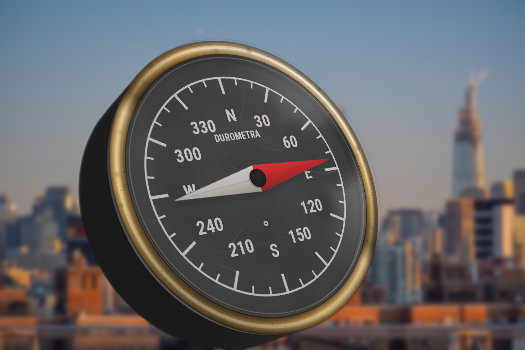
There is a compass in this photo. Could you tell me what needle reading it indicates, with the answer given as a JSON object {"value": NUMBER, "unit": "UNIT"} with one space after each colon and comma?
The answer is {"value": 85, "unit": "°"}
